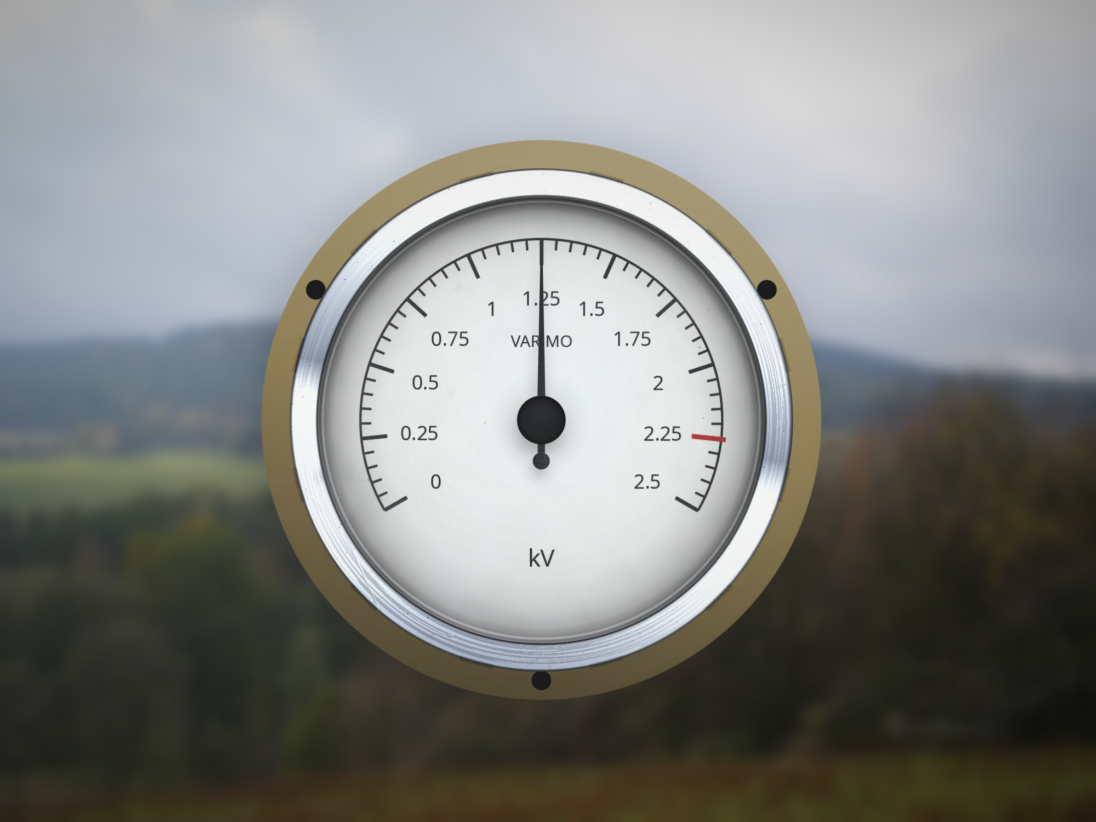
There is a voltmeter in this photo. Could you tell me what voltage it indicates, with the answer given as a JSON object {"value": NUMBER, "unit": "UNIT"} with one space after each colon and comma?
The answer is {"value": 1.25, "unit": "kV"}
